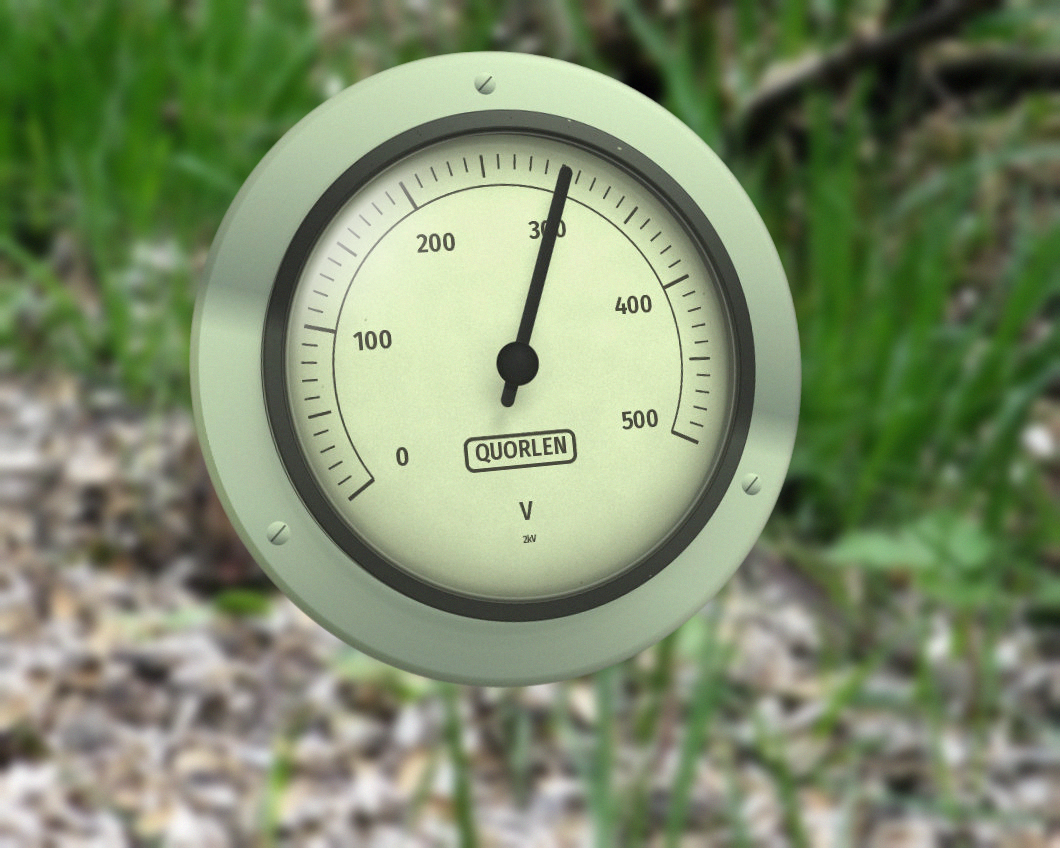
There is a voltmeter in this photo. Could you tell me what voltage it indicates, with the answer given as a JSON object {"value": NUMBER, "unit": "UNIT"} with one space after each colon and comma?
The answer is {"value": 300, "unit": "V"}
